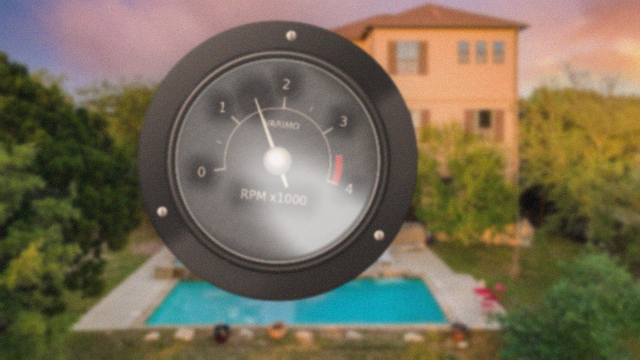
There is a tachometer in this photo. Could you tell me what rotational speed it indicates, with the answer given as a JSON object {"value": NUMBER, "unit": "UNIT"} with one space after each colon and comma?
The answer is {"value": 1500, "unit": "rpm"}
